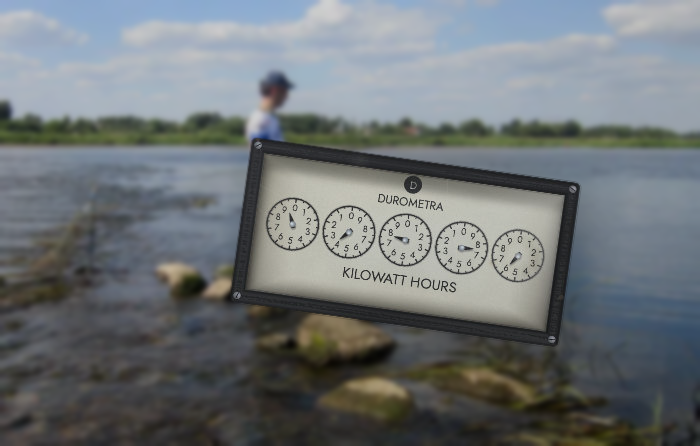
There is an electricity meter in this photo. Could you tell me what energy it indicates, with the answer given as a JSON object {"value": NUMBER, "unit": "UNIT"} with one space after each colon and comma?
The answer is {"value": 93776, "unit": "kWh"}
